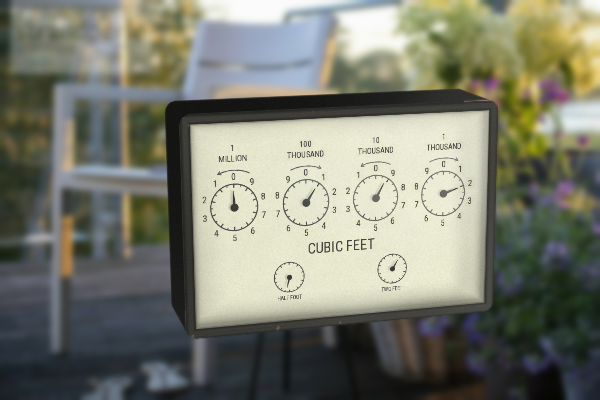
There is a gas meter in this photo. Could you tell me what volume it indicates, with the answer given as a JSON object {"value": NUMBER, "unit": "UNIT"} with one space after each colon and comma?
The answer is {"value": 9200, "unit": "ft³"}
